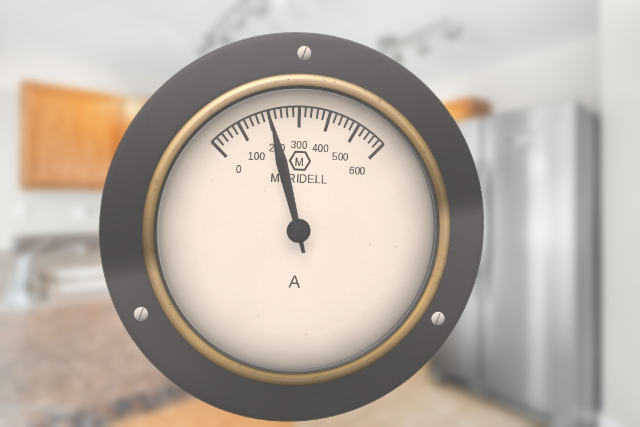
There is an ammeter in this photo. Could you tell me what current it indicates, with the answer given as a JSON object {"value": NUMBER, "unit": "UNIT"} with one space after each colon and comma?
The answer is {"value": 200, "unit": "A"}
